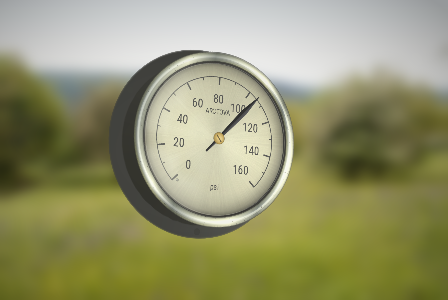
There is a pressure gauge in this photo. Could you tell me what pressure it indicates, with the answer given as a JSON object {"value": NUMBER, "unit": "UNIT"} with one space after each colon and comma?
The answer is {"value": 105, "unit": "psi"}
